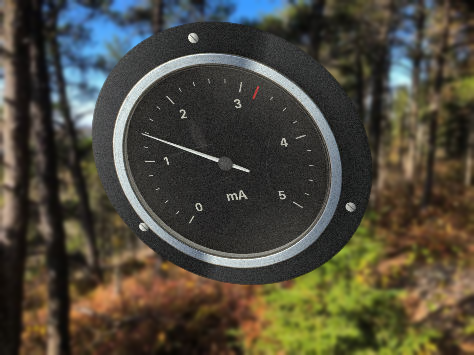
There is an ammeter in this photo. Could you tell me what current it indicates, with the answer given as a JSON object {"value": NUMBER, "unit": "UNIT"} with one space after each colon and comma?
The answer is {"value": 1.4, "unit": "mA"}
